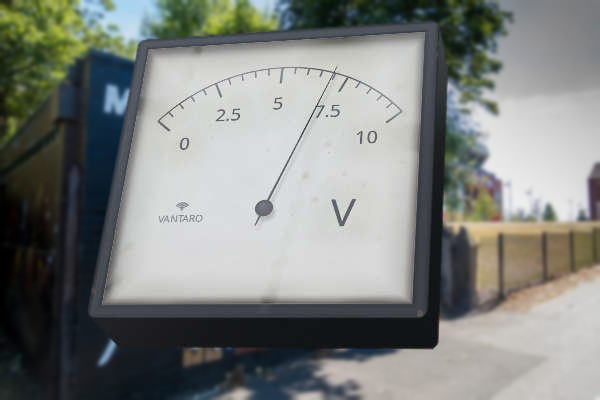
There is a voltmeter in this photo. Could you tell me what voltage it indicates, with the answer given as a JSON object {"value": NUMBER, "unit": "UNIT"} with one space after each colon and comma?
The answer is {"value": 7, "unit": "V"}
